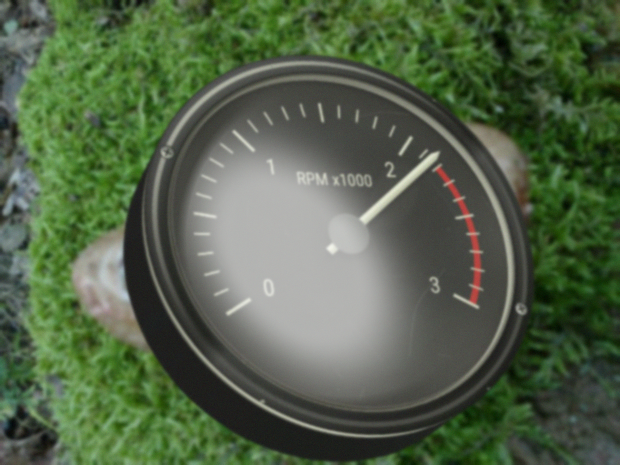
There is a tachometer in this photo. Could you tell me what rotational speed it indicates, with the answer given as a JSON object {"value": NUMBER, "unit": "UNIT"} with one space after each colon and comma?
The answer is {"value": 2150, "unit": "rpm"}
